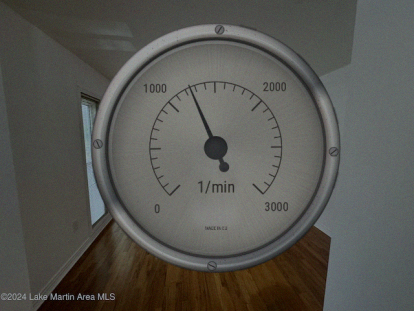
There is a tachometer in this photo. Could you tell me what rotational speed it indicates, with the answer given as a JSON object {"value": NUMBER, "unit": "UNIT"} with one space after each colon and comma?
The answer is {"value": 1250, "unit": "rpm"}
